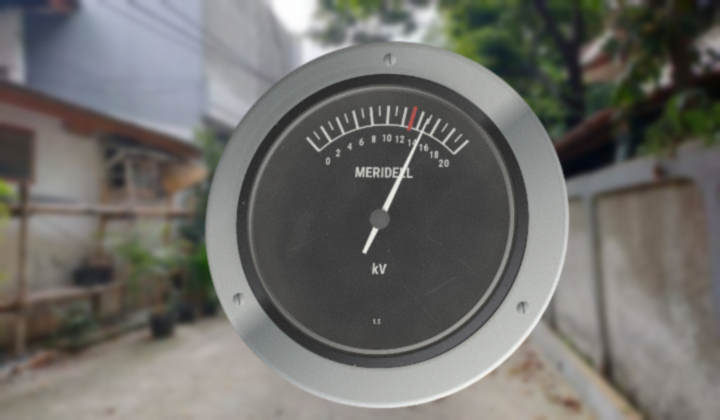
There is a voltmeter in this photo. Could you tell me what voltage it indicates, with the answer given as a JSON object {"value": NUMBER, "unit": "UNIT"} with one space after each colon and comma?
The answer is {"value": 15, "unit": "kV"}
